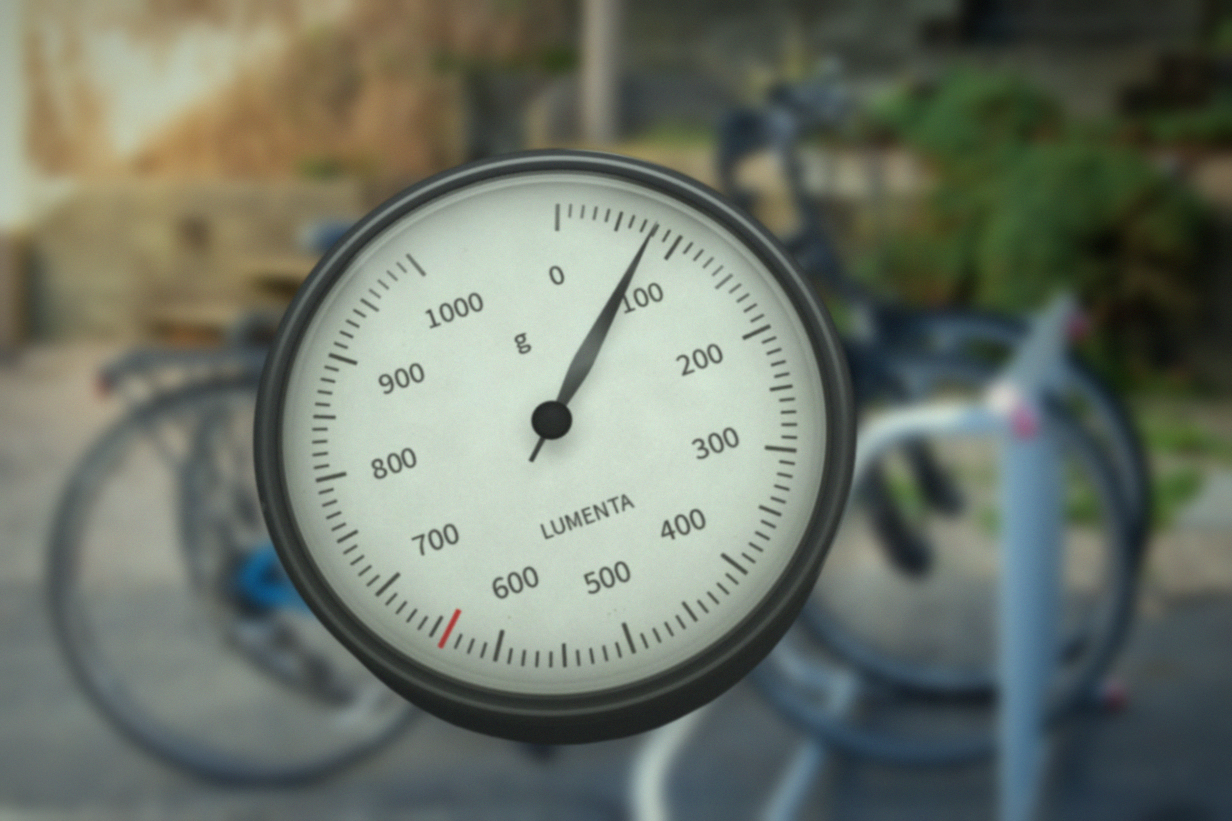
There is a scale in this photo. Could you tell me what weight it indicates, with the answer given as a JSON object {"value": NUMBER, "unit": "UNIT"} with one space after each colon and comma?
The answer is {"value": 80, "unit": "g"}
